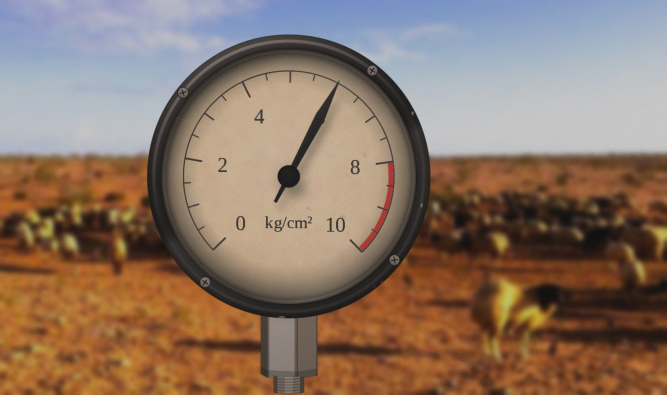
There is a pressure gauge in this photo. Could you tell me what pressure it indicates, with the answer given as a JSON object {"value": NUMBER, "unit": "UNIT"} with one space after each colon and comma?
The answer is {"value": 6, "unit": "kg/cm²"}
